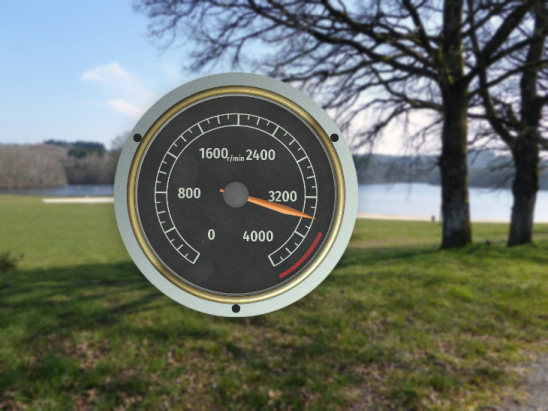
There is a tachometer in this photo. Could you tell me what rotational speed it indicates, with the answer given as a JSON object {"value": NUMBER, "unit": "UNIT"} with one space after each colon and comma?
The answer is {"value": 3400, "unit": "rpm"}
